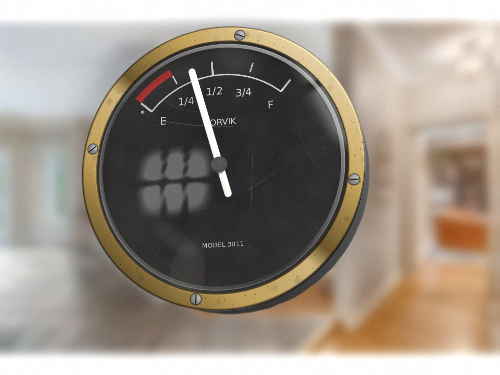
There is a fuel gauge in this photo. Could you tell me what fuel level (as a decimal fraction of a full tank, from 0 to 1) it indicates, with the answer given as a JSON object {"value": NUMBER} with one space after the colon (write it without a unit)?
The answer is {"value": 0.375}
